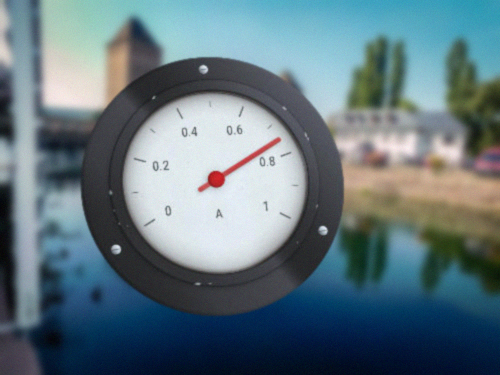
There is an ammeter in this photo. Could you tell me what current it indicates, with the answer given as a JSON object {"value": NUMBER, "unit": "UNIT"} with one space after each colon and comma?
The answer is {"value": 0.75, "unit": "A"}
